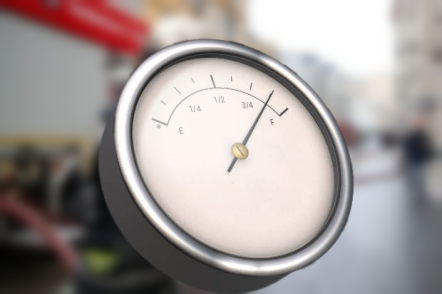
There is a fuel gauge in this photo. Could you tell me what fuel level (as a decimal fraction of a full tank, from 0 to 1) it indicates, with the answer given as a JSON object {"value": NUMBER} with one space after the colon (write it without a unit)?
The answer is {"value": 0.875}
